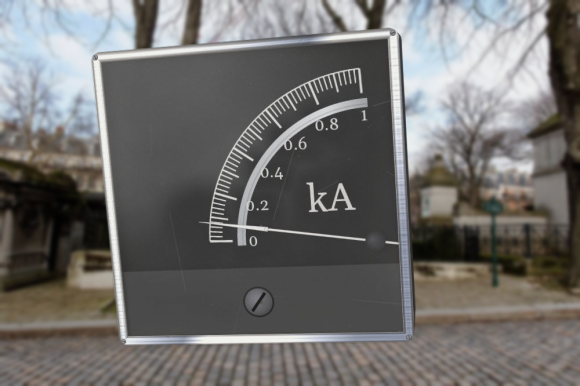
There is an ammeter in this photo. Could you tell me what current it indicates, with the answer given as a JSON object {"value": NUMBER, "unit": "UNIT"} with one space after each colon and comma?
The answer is {"value": 0.08, "unit": "kA"}
